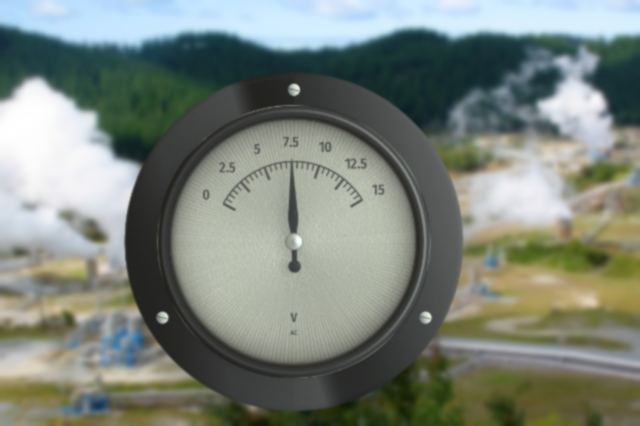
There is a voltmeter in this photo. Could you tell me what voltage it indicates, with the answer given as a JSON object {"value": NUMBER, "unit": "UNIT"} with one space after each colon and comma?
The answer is {"value": 7.5, "unit": "V"}
